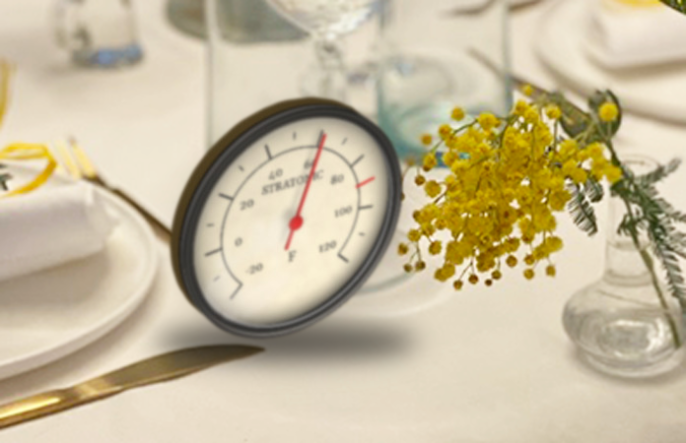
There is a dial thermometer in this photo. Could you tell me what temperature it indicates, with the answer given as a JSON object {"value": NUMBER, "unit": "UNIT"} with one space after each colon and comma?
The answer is {"value": 60, "unit": "°F"}
